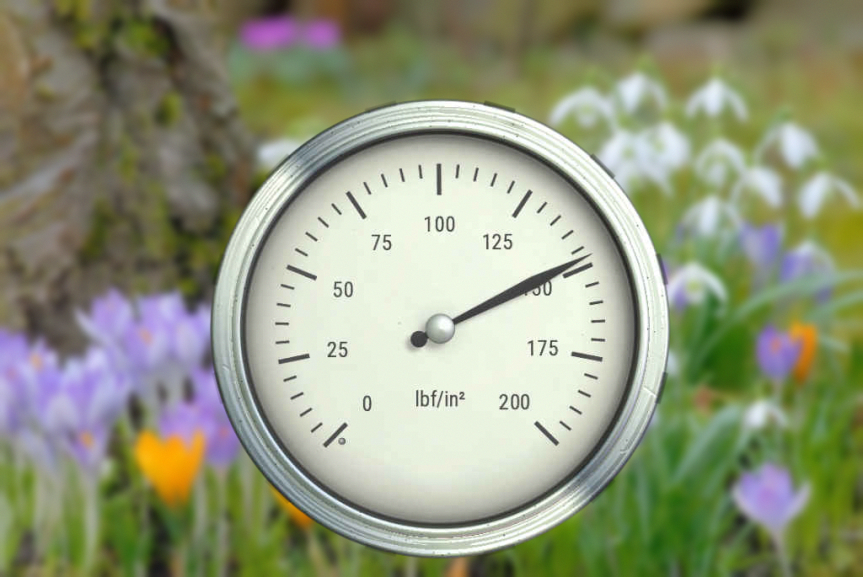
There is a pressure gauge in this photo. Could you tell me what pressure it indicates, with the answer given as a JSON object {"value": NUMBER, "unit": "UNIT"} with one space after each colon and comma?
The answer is {"value": 147.5, "unit": "psi"}
